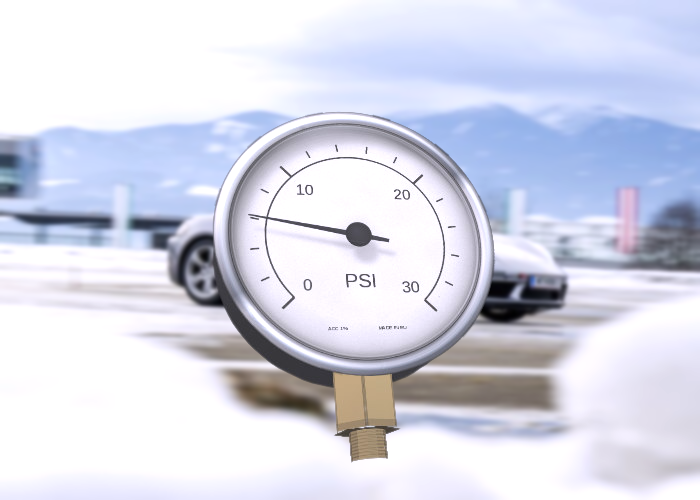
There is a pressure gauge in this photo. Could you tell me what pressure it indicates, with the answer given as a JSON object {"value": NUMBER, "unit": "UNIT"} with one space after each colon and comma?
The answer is {"value": 6, "unit": "psi"}
